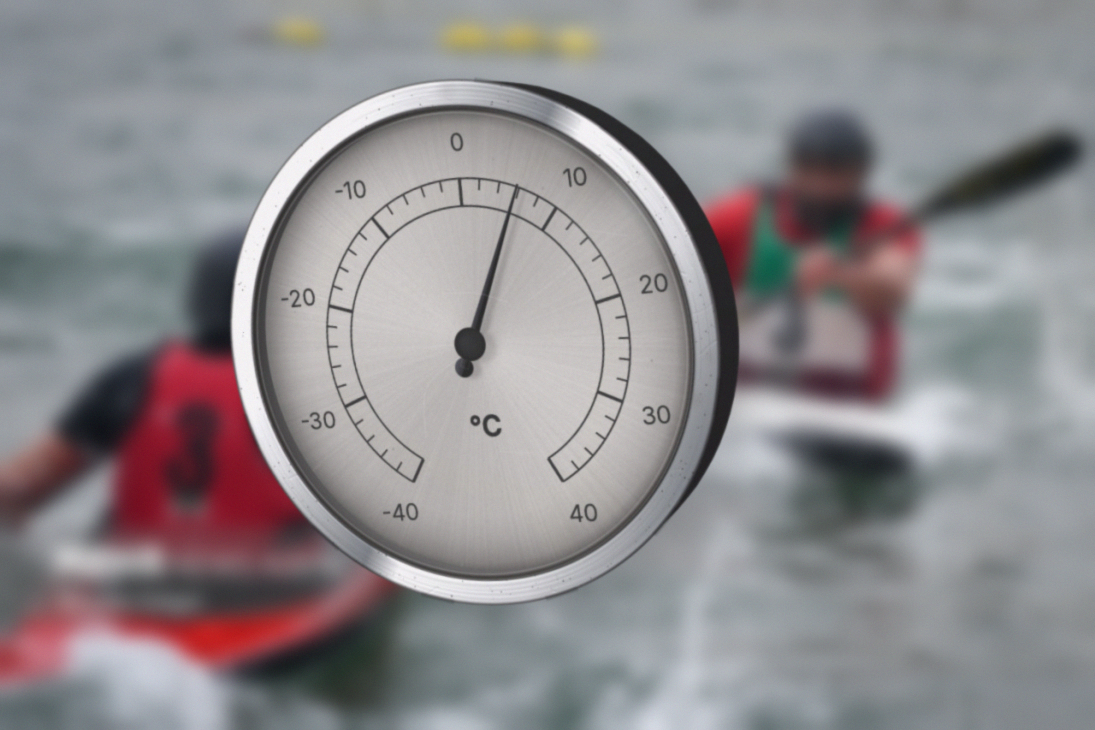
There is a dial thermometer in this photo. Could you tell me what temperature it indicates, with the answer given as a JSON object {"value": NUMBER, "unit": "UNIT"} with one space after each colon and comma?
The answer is {"value": 6, "unit": "°C"}
